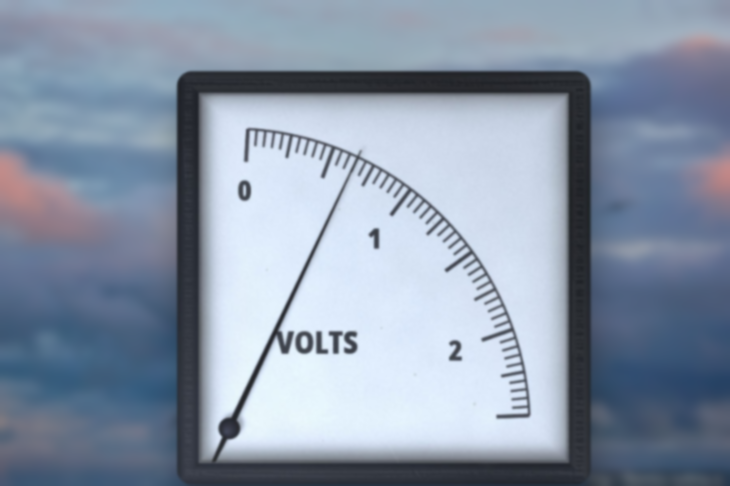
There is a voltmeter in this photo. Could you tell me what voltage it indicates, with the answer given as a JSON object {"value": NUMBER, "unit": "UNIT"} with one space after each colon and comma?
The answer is {"value": 0.65, "unit": "V"}
